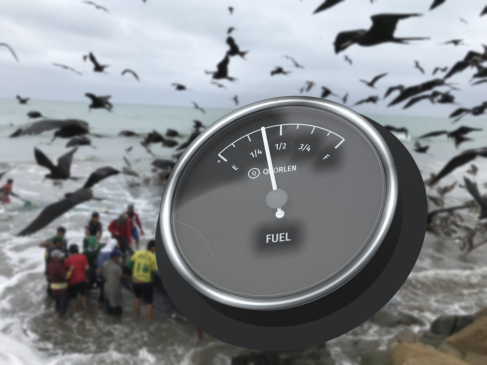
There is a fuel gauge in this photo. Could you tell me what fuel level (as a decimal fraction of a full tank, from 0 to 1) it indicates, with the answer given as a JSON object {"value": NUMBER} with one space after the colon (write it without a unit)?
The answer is {"value": 0.375}
